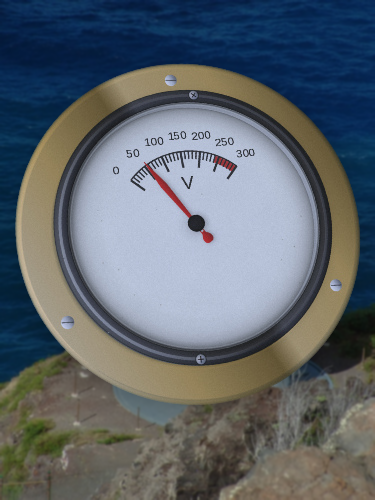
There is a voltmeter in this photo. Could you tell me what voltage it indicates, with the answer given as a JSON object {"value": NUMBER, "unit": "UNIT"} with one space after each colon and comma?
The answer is {"value": 50, "unit": "V"}
